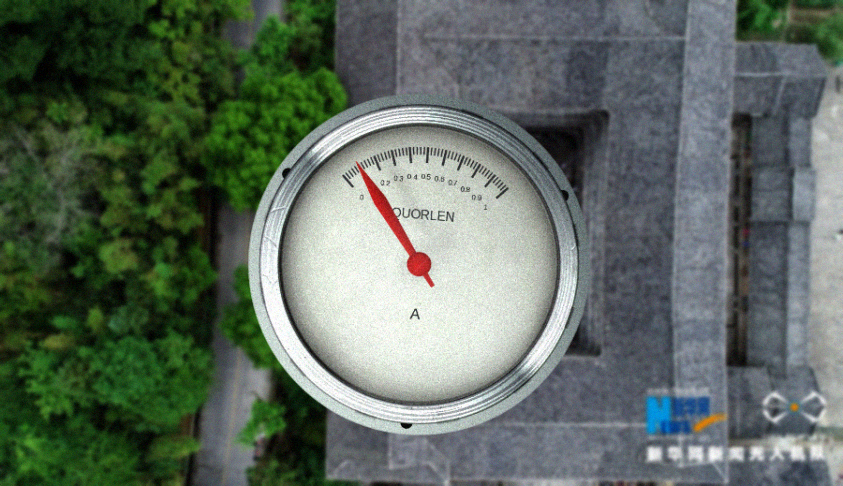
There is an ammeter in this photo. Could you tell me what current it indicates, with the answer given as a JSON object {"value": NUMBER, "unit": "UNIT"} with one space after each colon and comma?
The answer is {"value": 0.1, "unit": "A"}
